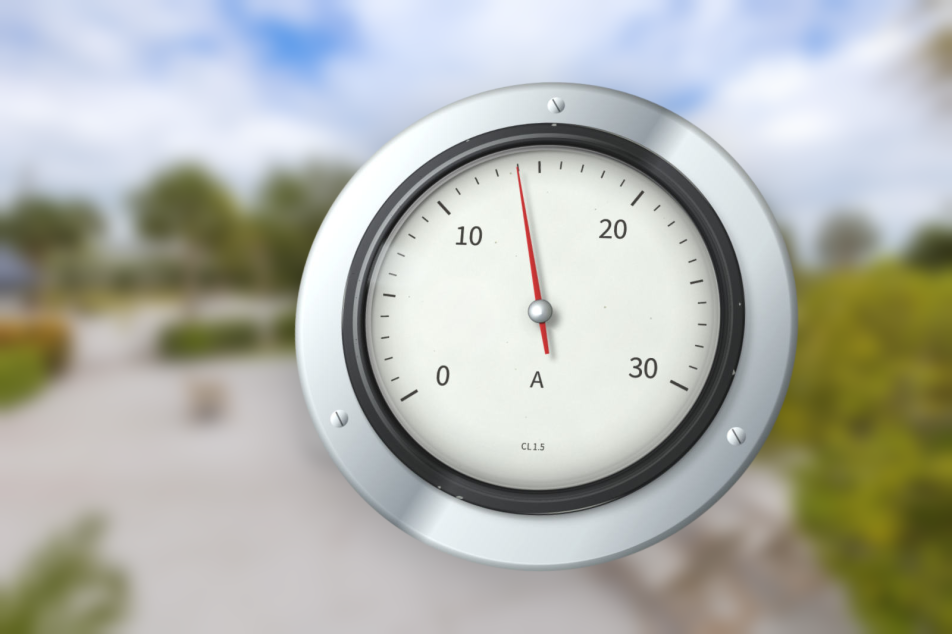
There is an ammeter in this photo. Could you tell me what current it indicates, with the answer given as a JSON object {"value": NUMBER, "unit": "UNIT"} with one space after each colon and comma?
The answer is {"value": 14, "unit": "A"}
